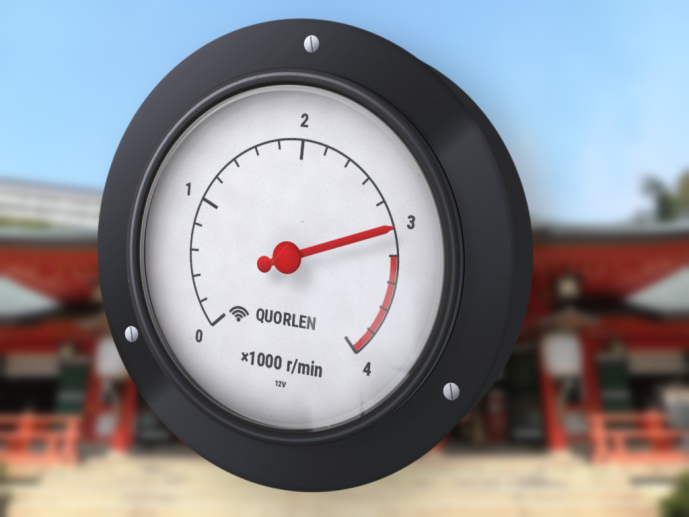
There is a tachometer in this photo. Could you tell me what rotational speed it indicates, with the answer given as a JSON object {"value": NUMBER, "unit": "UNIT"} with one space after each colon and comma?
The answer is {"value": 3000, "unit": "rpm"}
